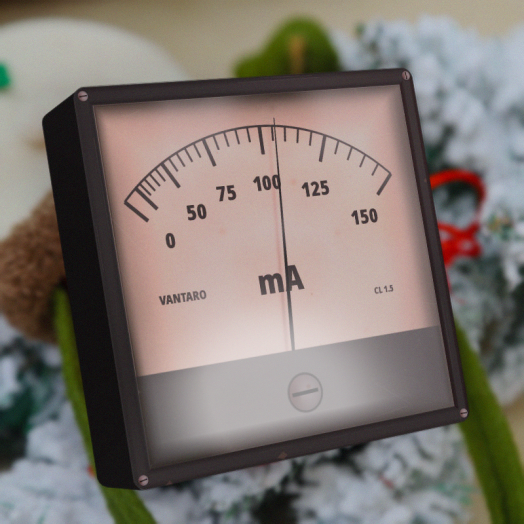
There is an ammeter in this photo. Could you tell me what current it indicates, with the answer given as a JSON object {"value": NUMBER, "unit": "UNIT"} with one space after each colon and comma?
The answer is {"value": 105, "unit": "mA"}
